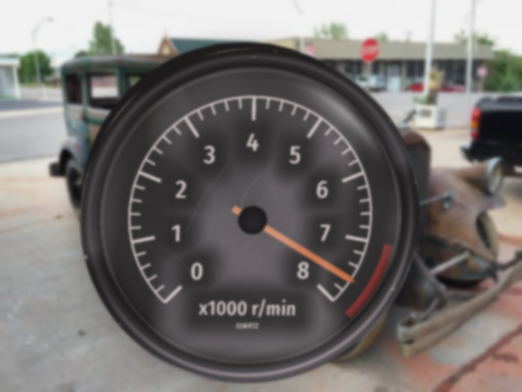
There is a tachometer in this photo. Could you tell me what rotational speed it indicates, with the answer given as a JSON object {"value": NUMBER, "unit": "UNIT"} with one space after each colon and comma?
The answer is {"value": 7600, "unit": "rpm"}
